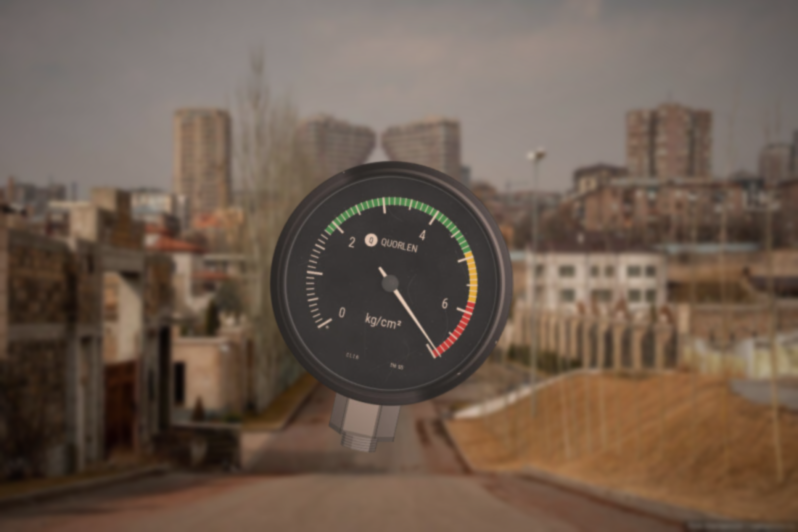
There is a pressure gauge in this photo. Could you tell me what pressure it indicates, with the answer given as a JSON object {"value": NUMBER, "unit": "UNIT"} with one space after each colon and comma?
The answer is {"value": 6.9, "unit": "kg/cm²"}
